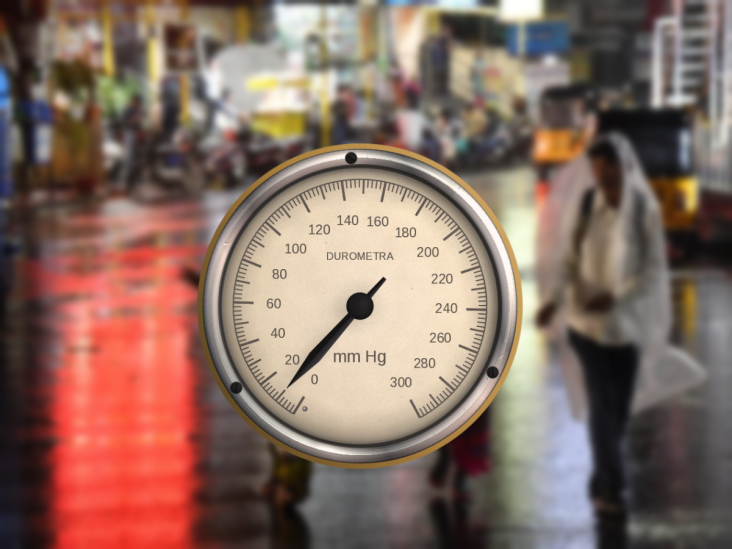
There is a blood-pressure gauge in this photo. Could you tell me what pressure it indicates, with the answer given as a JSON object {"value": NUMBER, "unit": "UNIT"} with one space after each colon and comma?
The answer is {"value": 10, "unit": "mmHg"}
